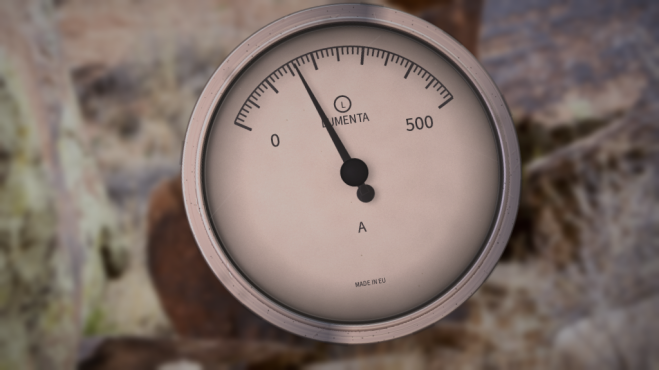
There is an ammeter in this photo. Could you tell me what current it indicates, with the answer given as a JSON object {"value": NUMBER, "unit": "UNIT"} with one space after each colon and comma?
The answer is {"value": 160, "unit": "A"}
